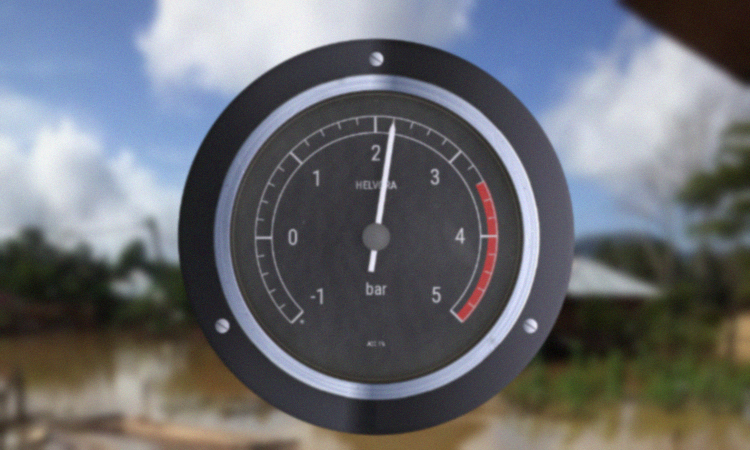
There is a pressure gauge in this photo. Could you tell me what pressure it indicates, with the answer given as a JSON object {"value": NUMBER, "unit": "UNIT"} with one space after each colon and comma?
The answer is {"value": 2.2, "unit": "bar"}
